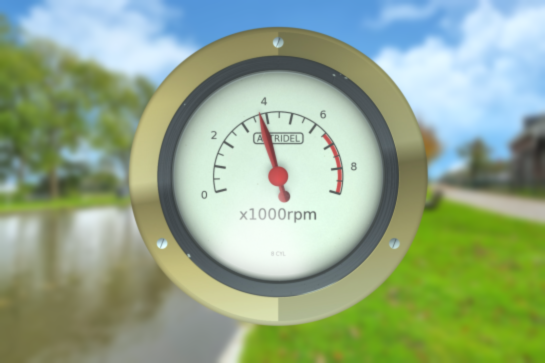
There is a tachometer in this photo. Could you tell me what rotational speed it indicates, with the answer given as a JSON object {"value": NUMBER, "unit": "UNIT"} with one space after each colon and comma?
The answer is {"value": 3750, "unit": "rpm"}
